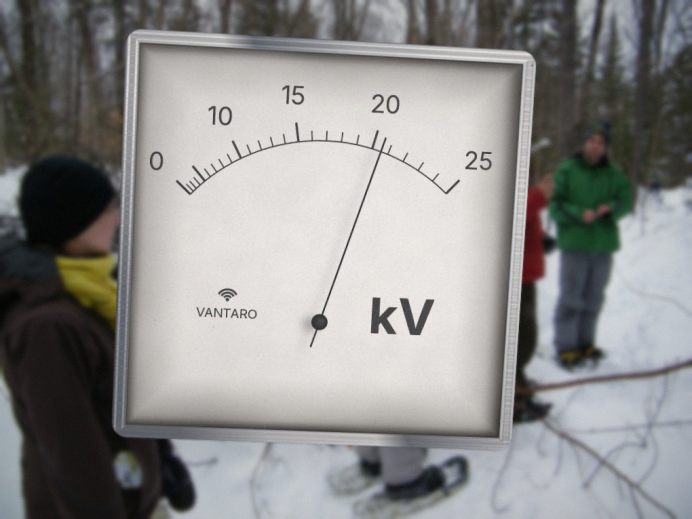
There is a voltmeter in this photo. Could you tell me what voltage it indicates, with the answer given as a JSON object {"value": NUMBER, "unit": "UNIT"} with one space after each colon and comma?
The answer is {"value": 20.5, "unit": "kV"}
